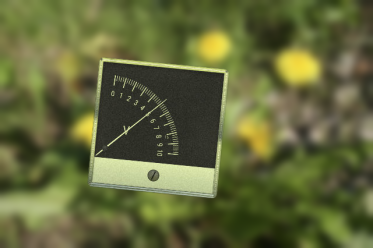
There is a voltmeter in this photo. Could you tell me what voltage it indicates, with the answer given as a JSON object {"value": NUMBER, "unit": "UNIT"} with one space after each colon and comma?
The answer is {"value": 5, "unit": "V"}
